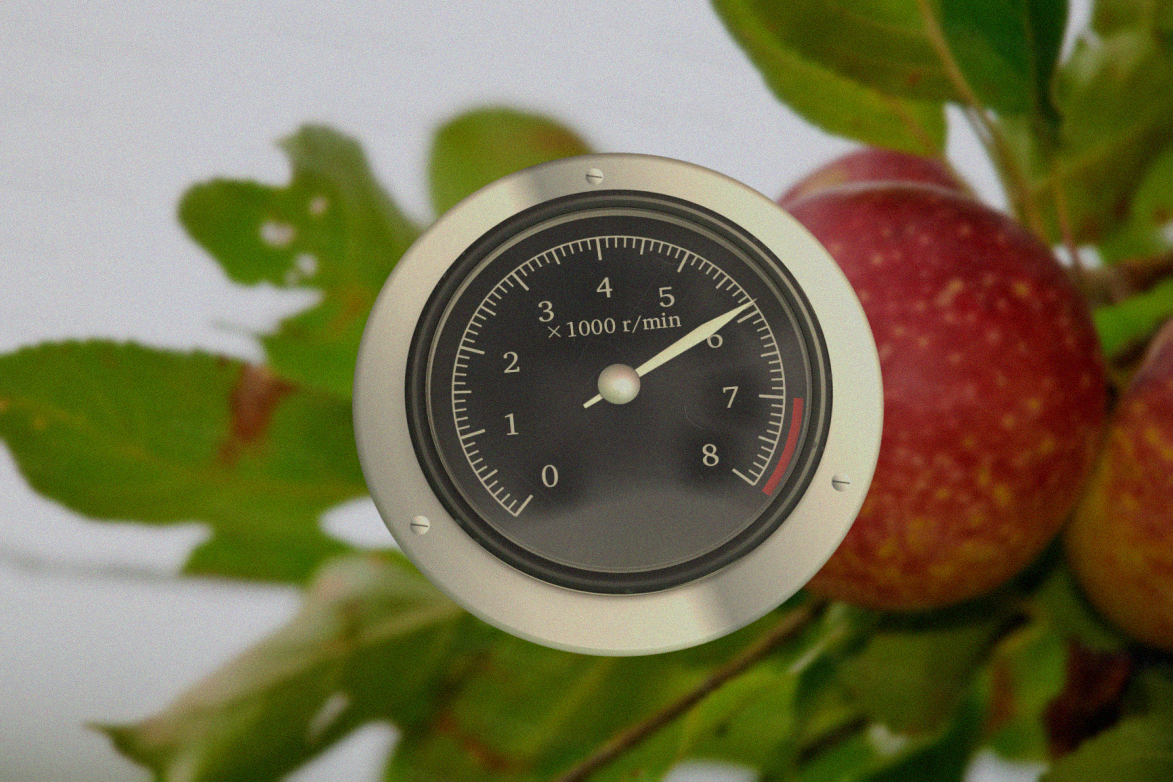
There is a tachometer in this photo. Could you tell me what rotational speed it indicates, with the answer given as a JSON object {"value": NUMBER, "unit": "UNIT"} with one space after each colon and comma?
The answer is {"value": 5900, "unit": "rpm"}
